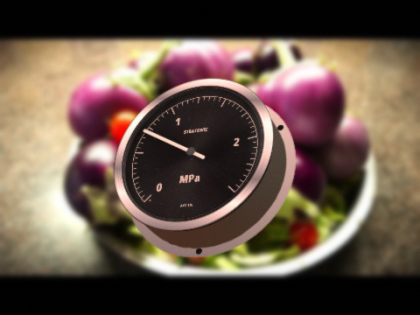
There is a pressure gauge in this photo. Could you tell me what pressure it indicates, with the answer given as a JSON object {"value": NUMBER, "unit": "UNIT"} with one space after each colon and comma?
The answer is {"value": 0.7, "unit": "MPa"}
